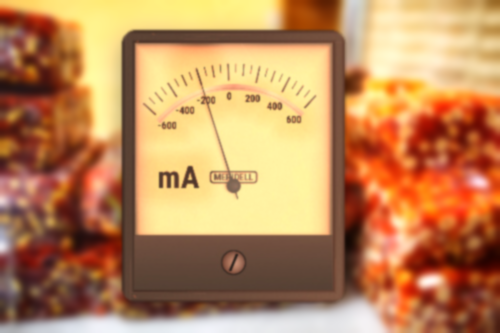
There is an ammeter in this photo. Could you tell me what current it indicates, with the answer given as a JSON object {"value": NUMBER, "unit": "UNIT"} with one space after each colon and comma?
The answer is {"value": -200, "unit": "mA"}
